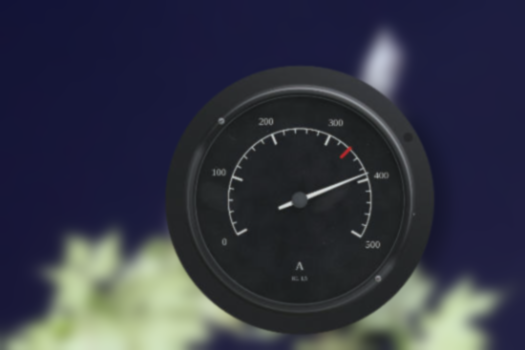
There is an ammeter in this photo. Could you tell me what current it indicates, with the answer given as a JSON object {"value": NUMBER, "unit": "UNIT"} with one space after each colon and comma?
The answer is {"value": 390, "unit": "A"}
